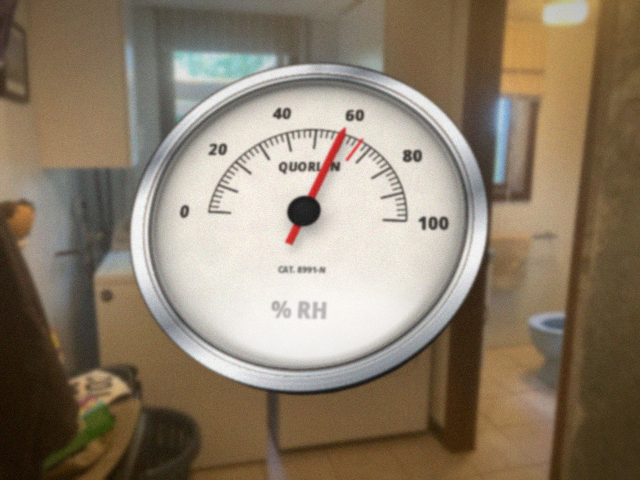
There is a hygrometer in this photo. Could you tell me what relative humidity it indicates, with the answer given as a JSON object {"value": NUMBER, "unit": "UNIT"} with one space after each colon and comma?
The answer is {"value": 60, "unit": "%"}
